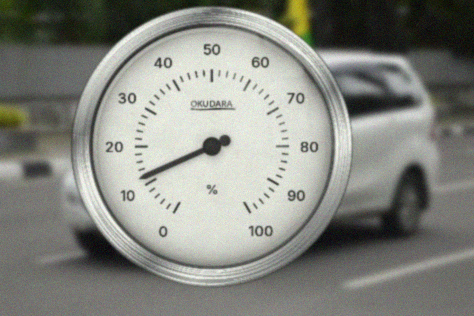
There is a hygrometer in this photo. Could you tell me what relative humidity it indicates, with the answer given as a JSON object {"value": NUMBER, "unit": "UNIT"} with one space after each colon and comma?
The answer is {"value": 12, "unit": "%"}
